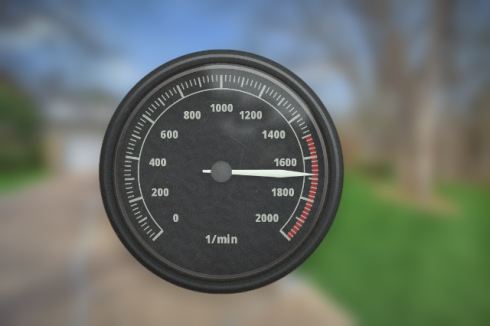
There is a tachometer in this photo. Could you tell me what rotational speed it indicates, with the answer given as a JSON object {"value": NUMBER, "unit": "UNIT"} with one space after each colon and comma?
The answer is {"value": 1680, "unit": "rpm"}
